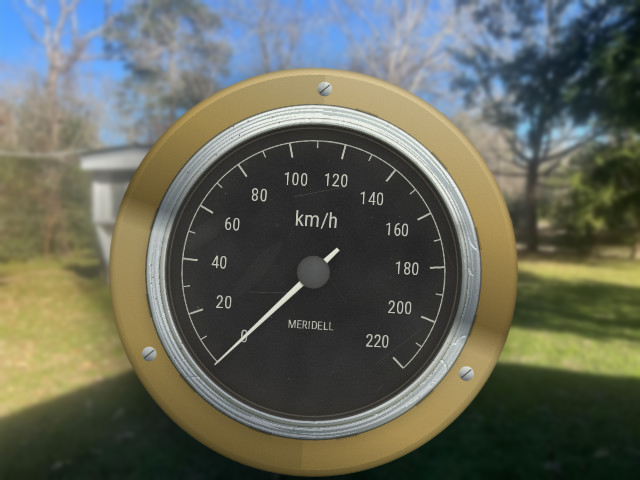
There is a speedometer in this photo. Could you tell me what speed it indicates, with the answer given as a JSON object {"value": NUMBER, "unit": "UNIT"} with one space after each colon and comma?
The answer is {"value": 0, "unit": "km/h"}
